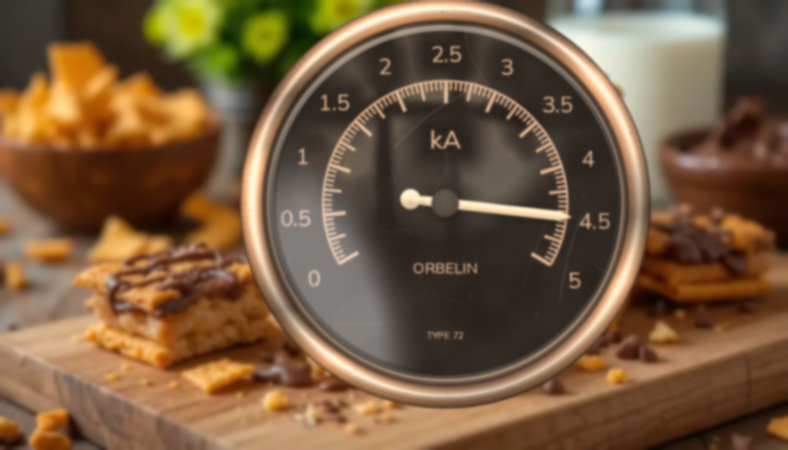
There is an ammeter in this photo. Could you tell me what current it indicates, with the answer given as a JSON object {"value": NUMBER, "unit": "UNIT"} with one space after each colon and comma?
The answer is {"value": 4.5, "unit": "kA"}
